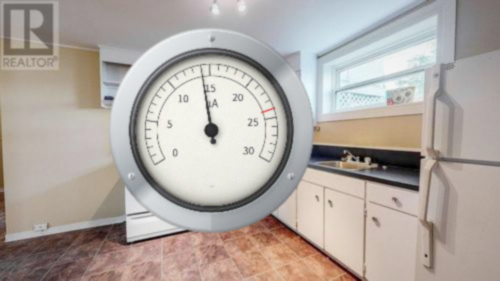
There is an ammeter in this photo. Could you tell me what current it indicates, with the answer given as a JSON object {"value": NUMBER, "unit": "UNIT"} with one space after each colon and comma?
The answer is {"value": 14, "unit": "µA"}
